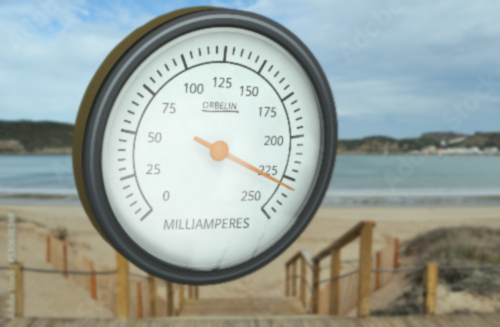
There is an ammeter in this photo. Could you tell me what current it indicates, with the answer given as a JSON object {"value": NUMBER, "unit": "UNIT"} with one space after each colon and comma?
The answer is {"value": 230, "unit": "mA"}
